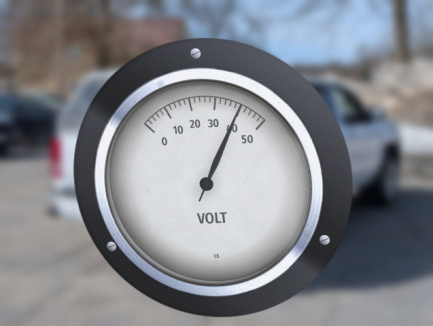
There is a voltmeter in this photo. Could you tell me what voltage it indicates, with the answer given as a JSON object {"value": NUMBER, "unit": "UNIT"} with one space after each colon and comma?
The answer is {"value": 40, "unit": "V"}
